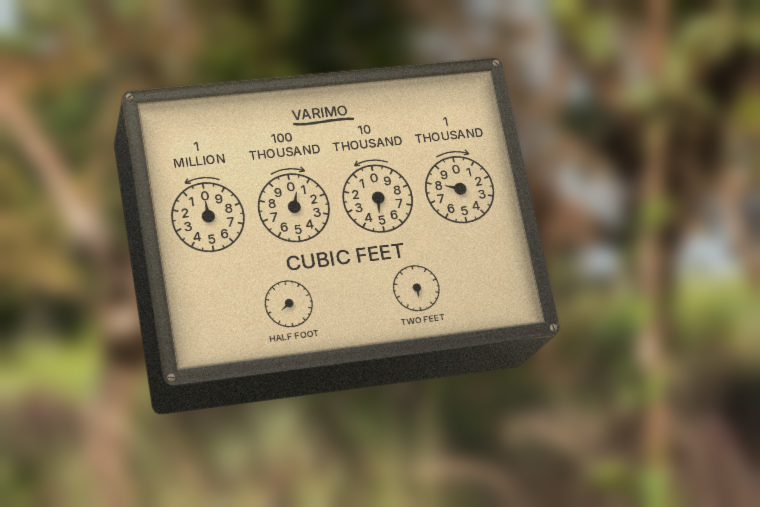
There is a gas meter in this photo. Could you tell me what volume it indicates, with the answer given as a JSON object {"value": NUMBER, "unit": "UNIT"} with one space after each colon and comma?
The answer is {"value": 4800, "unit": "ft³"}
